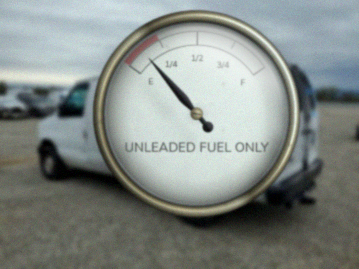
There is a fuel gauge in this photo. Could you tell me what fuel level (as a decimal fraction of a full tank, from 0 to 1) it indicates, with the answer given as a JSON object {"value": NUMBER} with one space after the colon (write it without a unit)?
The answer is {"value": 0.125}
